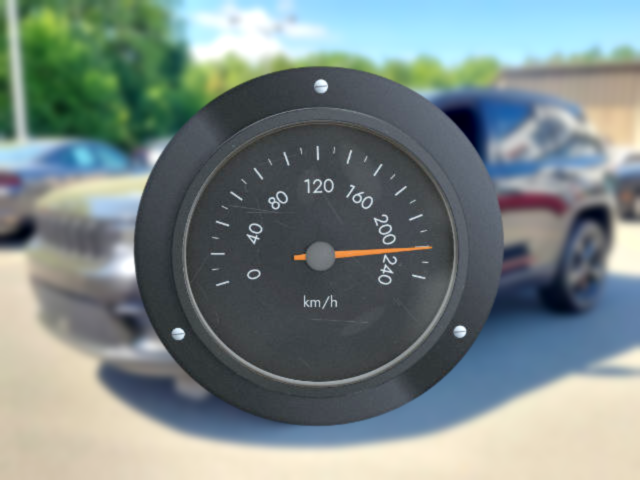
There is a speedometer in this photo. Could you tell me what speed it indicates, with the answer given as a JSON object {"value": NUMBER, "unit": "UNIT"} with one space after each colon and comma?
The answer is {"value": 220, "unit": "km/h"}
